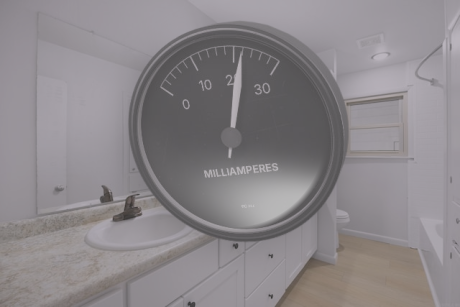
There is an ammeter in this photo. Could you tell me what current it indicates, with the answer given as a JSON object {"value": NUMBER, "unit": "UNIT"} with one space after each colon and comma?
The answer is {"value": 22, "unit": "mA"}
